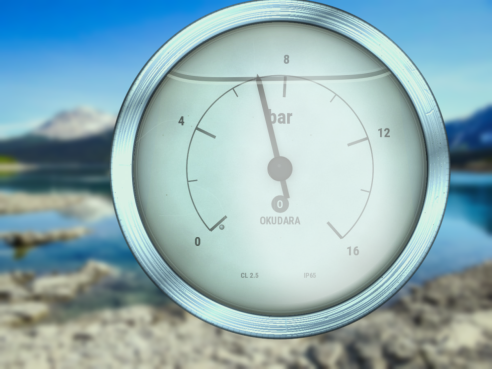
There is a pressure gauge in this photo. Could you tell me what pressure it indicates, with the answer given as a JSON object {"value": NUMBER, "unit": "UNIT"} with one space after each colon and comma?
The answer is {"value": 7, "unit": "bar"}
